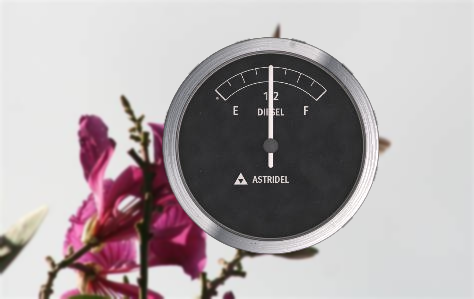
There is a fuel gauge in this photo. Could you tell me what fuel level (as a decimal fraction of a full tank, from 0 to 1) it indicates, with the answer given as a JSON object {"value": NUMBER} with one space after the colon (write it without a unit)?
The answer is {"value": 0.5}
